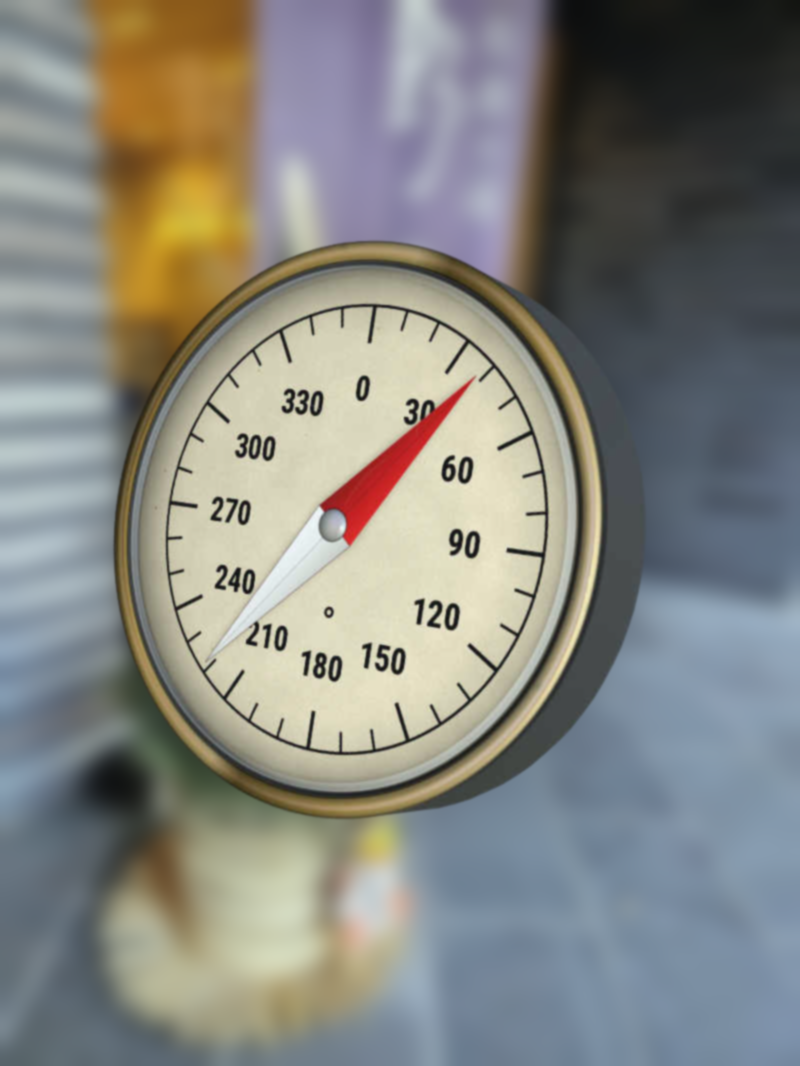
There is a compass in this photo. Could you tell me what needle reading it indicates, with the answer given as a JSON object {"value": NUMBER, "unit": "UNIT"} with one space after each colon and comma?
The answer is {"value": 40, "unit": "°"}
